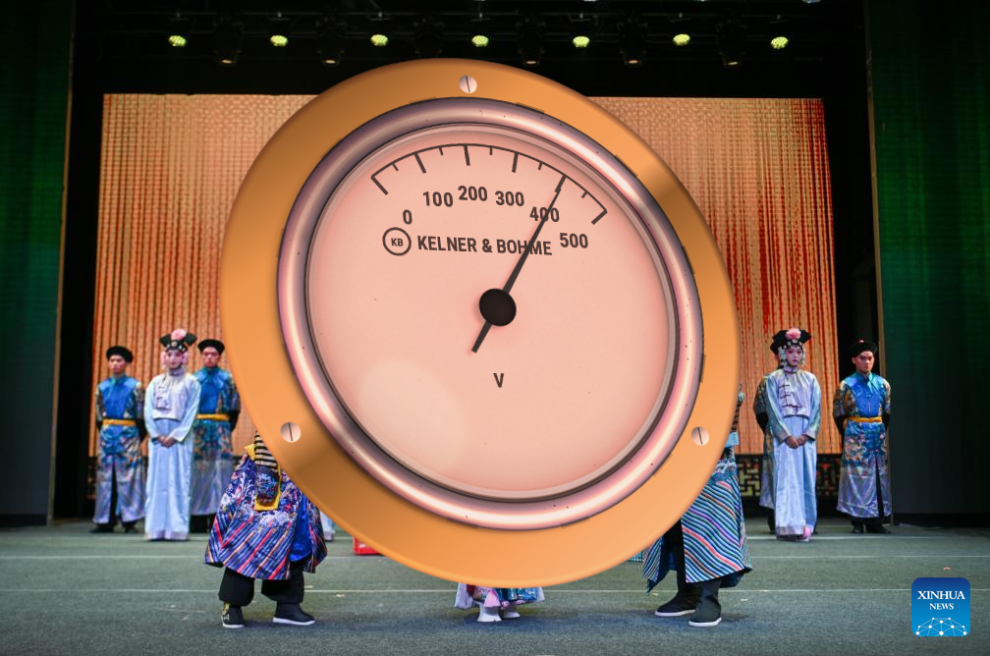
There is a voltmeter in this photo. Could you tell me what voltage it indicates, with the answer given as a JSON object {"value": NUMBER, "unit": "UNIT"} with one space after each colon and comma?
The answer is {"value": 400, "unit": "V"}
